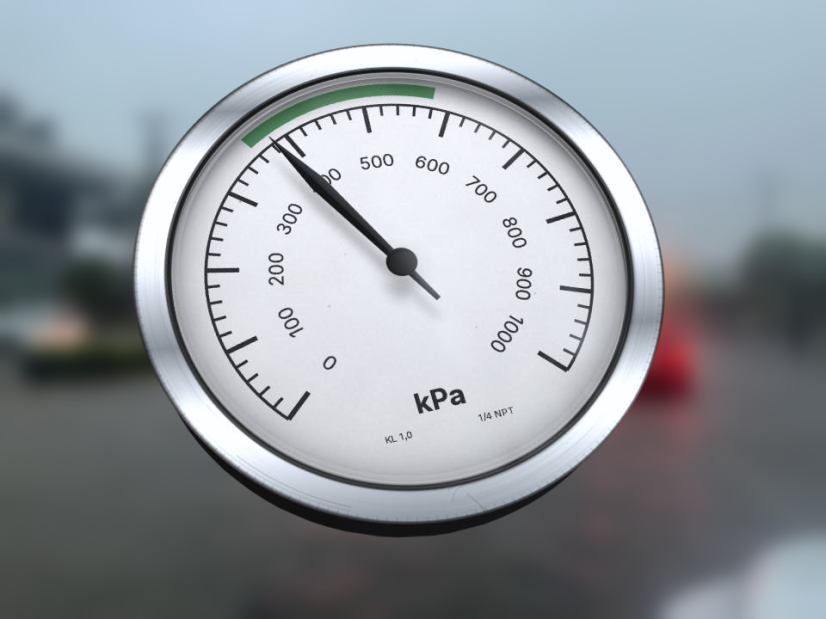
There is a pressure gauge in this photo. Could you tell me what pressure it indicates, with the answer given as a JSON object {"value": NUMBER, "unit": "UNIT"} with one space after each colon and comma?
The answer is {"value": 380, "unit": "kPa"}
